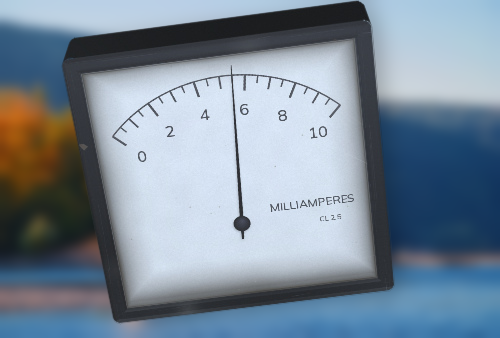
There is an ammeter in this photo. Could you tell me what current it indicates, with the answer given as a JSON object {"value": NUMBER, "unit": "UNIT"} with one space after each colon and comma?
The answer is {"value": 5.5, "unit": "mA"}
